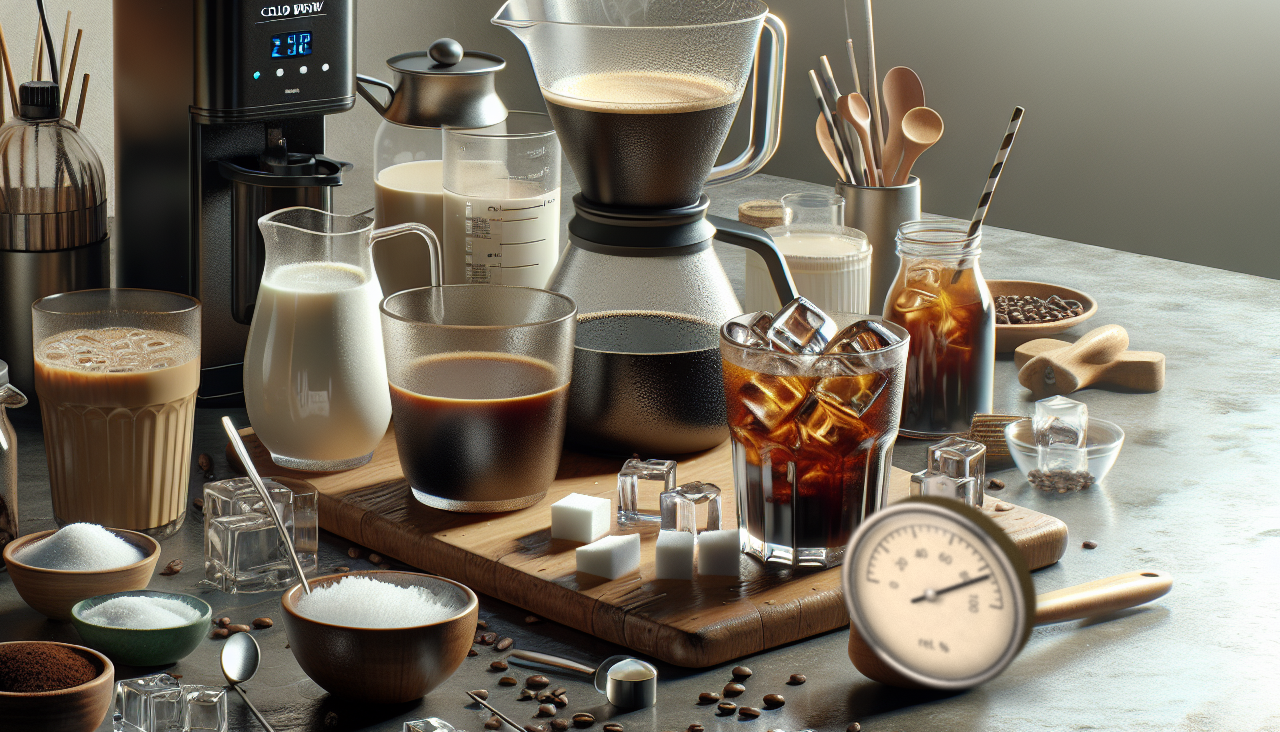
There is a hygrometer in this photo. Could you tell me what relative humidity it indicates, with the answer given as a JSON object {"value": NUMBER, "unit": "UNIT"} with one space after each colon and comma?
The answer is {"value": 84, "unit": "%"}
